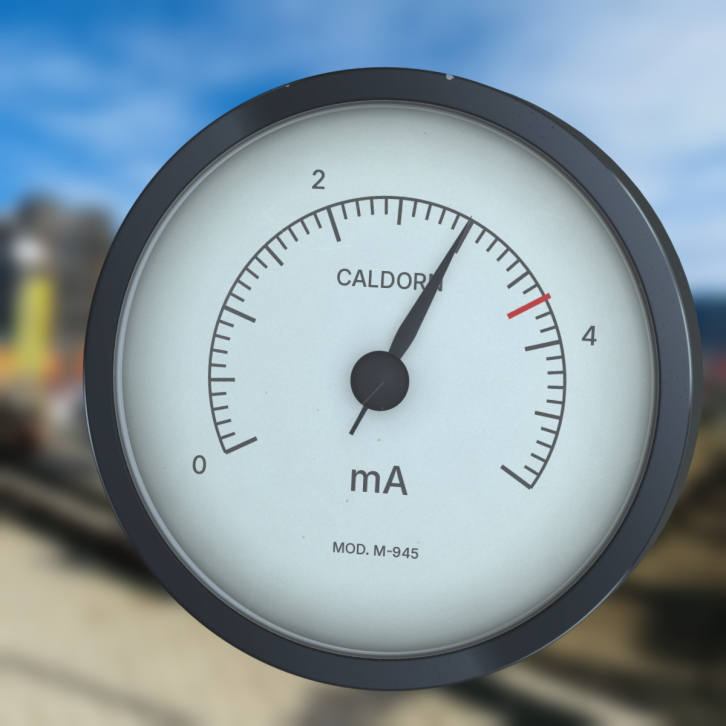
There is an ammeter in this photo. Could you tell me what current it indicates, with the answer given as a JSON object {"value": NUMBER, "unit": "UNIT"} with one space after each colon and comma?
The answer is {"value": 3, "unit": "mA"}
